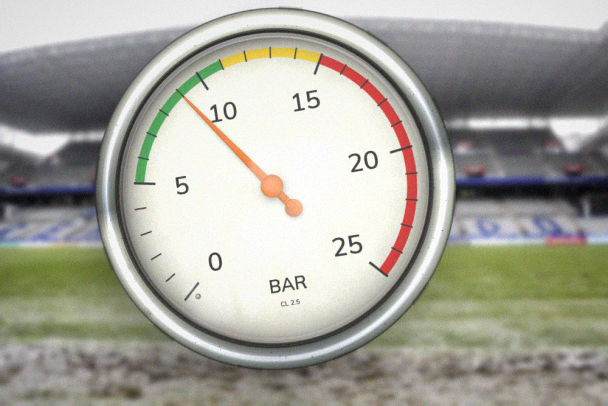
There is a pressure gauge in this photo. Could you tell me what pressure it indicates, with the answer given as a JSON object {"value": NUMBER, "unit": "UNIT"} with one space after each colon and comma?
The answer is {"value": 9, "unit": "bar"}
